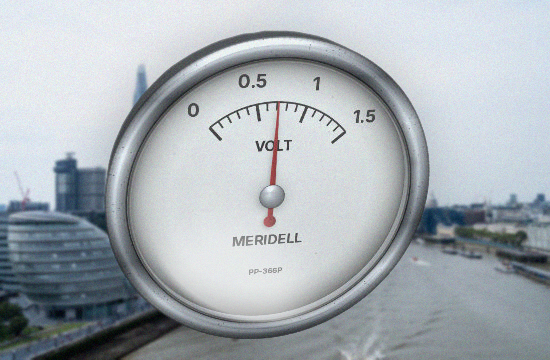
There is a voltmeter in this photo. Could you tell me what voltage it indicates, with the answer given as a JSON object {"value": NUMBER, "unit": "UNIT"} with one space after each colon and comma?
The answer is {"value": 0.7, "unit": "V"}
